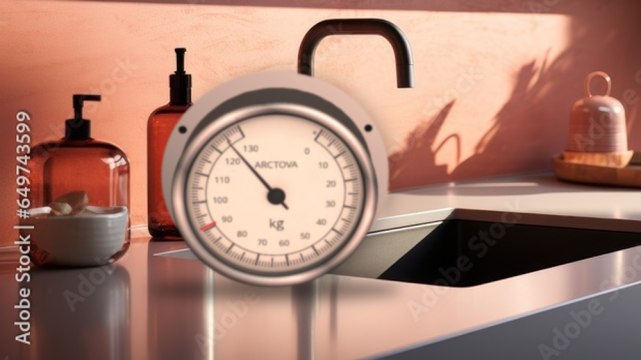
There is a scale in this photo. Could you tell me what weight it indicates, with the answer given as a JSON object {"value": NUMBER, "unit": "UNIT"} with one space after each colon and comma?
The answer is {"value": 125, "unit": "kg"}
